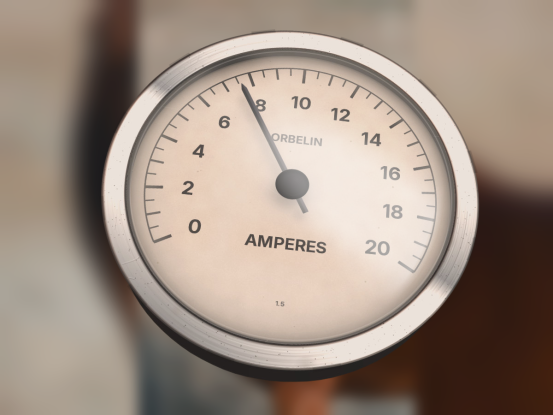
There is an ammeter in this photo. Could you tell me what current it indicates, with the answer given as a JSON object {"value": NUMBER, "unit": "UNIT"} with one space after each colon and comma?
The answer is {"value": 7.5, "unit": "A"}
